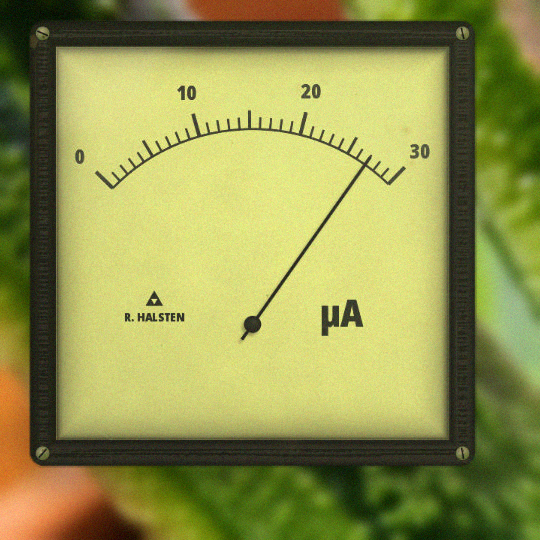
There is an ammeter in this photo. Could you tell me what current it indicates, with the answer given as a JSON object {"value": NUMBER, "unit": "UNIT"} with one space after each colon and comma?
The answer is {"value": 27, "unit": "µA"}
